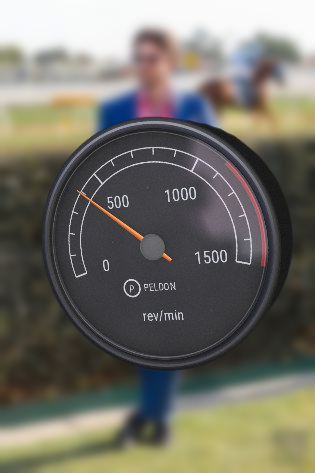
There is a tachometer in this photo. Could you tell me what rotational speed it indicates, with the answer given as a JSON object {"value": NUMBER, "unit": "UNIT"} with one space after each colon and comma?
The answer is {"value": 400, "unit": "rpm"}
